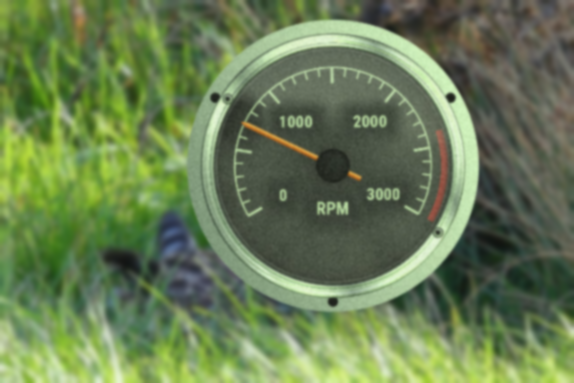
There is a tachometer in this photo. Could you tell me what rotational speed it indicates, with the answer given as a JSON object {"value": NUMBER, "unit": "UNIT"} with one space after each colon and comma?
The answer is {"value": 700, "unit": "rpm"}
